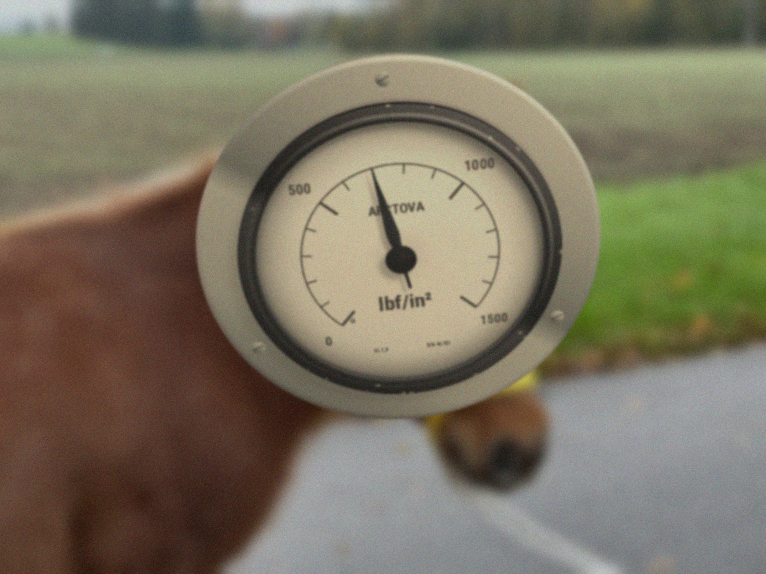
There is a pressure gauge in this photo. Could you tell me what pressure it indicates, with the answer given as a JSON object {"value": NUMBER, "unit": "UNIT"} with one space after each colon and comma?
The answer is {"value": 700, "unit": "psi"}
